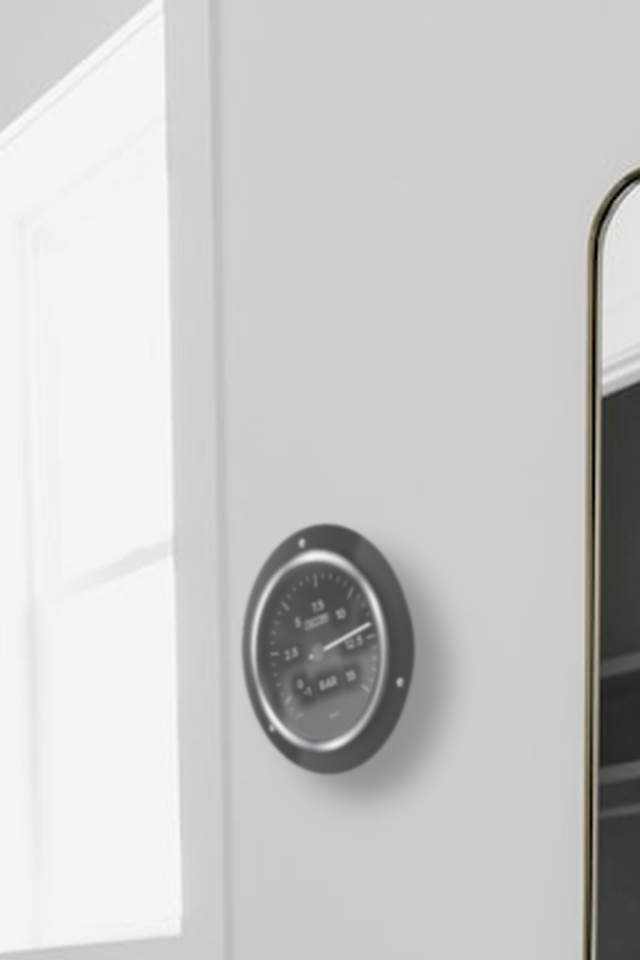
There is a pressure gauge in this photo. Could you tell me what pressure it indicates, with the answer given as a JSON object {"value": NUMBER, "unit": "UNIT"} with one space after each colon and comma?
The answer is {"value": 12, "unit": "bar"}
